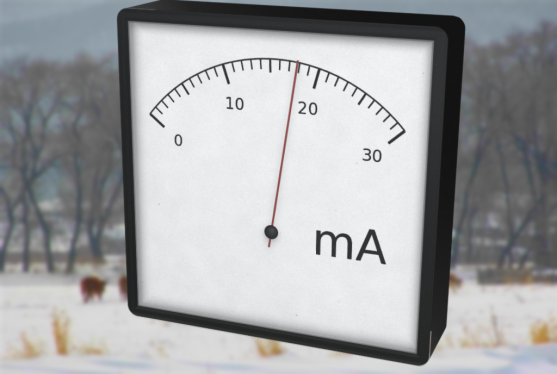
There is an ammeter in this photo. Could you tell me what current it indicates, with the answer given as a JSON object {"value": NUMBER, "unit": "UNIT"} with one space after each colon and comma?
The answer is {"value": 18, "unit": "mA"}
